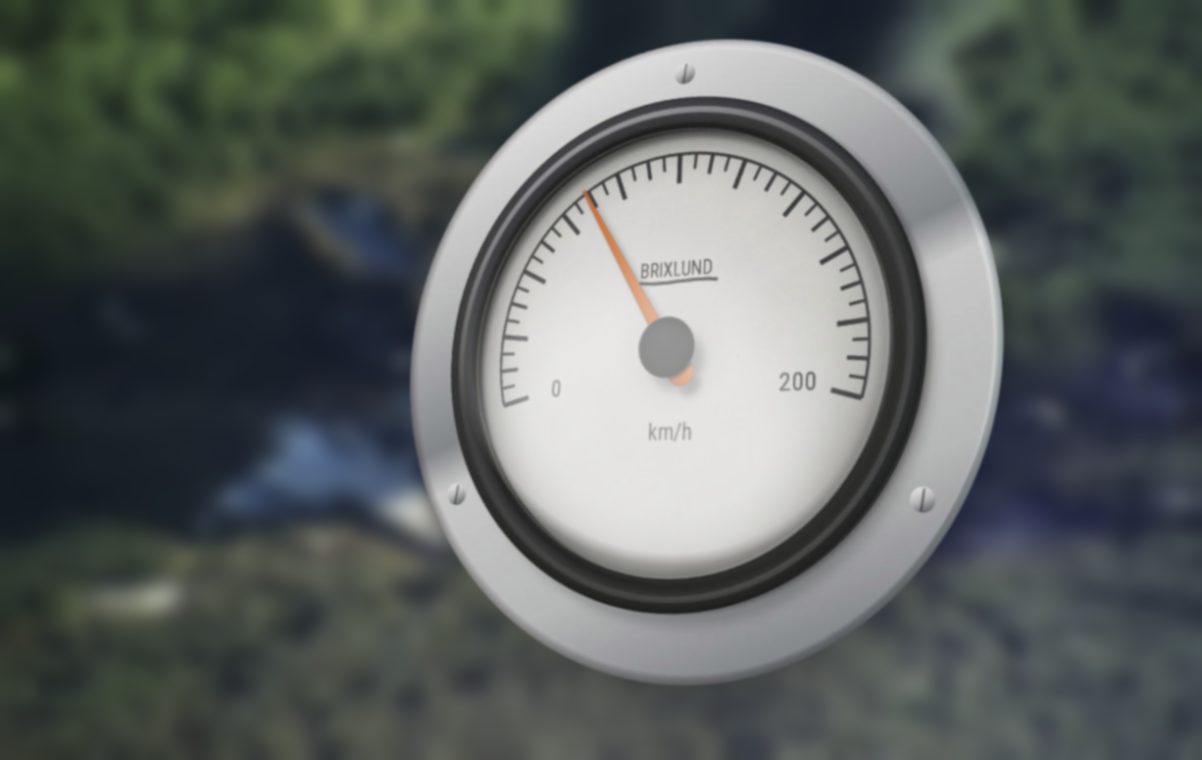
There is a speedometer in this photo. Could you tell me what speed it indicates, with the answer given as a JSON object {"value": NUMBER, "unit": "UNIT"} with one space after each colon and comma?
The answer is {"value": 70, "unit": "km/h"}
